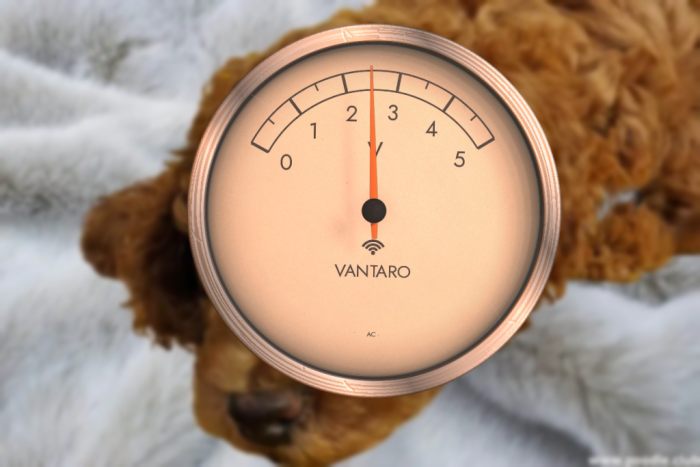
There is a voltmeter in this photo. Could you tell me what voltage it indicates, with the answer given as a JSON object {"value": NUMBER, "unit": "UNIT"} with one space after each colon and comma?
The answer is {"value": 2.5, "unit": "V"}
